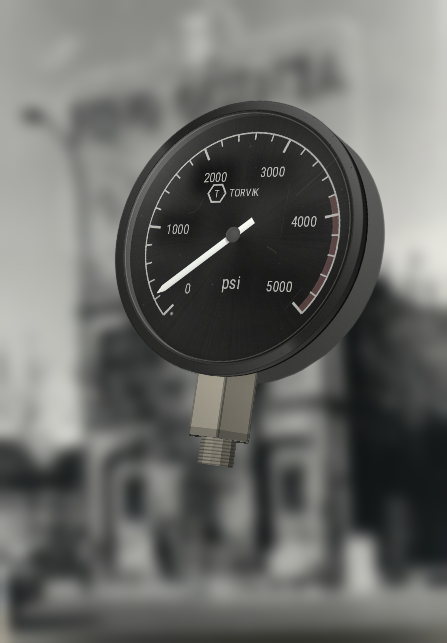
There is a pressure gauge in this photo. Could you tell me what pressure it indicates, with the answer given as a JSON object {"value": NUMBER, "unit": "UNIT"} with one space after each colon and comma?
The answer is {"value": 200, "unit": "psi"}
